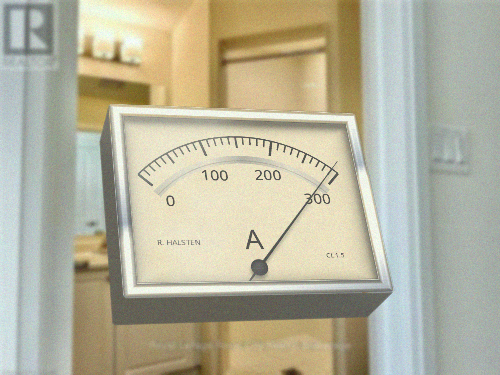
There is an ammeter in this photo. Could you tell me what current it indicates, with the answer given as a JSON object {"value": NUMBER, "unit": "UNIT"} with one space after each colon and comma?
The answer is {"value": 290, "unit": "A"}
